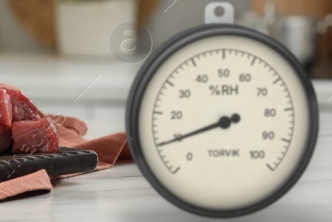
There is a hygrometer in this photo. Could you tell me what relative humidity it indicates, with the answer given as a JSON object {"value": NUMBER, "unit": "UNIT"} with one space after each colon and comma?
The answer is {"value": 10, "unit": "%"}
